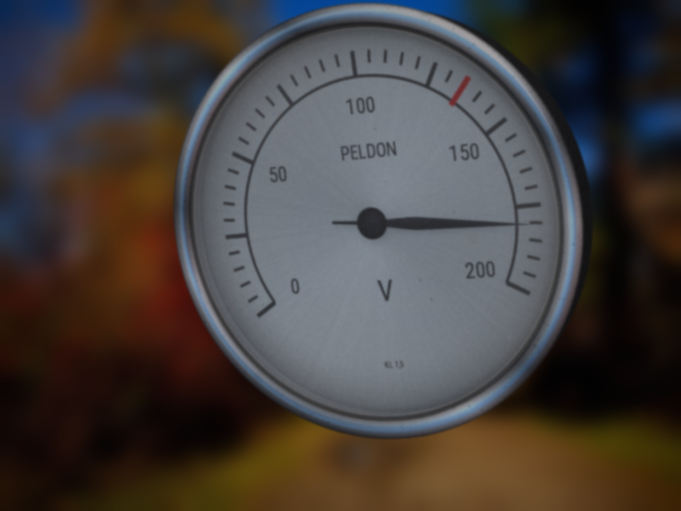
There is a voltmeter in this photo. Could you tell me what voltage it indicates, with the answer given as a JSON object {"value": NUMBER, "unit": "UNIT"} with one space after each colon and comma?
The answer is {"value": 180, "unit": "V"}
